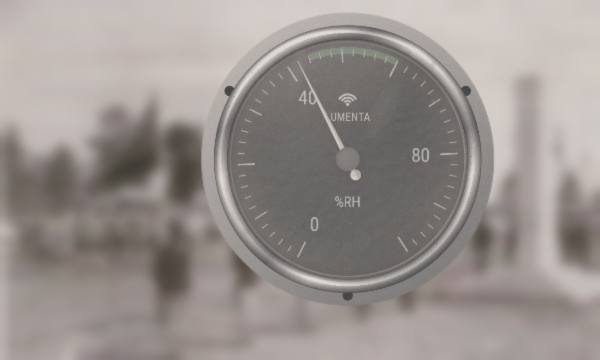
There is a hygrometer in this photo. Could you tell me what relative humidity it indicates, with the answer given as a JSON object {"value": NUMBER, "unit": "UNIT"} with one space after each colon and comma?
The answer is {"value": 42, "unit": "%"}
